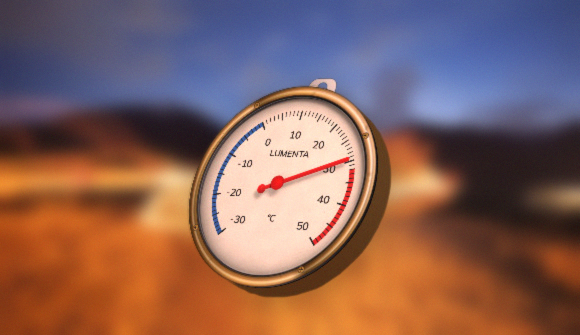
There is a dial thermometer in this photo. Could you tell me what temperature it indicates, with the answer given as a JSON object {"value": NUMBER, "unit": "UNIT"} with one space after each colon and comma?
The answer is {"value": 30, "unit": "°C"}
